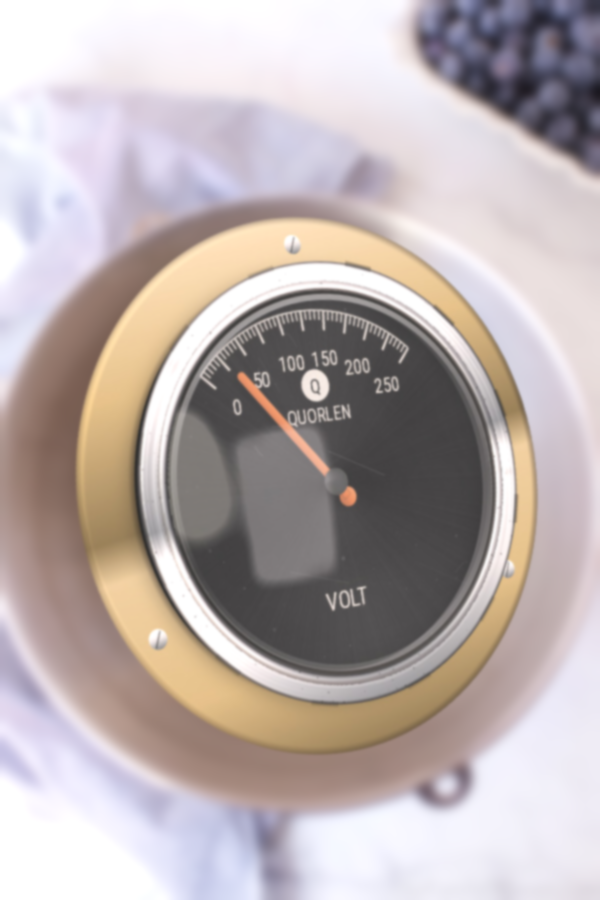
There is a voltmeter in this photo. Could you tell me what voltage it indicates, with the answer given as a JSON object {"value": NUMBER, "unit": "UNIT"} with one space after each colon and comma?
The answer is {"value": 25, "unit": "V"}
